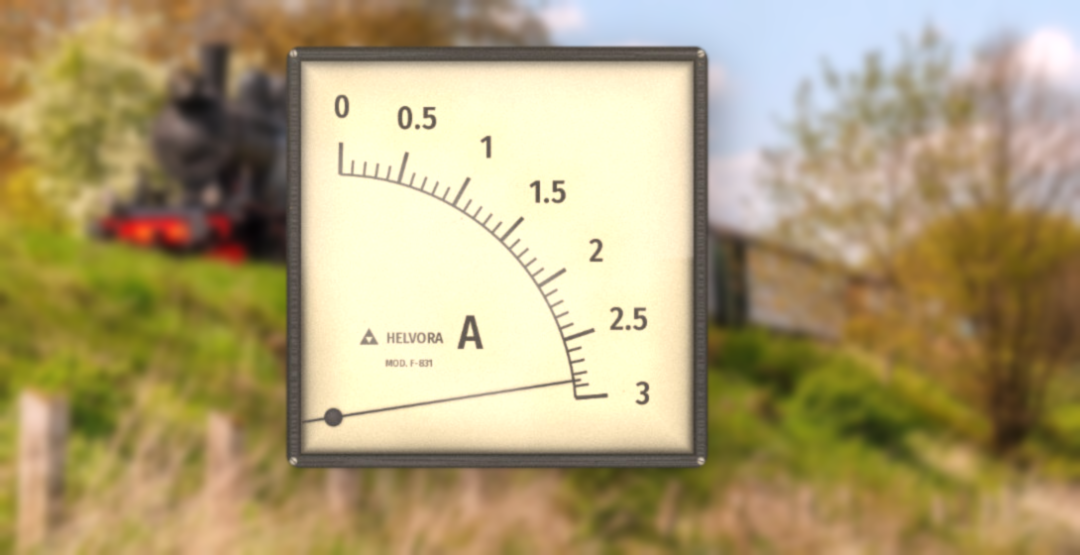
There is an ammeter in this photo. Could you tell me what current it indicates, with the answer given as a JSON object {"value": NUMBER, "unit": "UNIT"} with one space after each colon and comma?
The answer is {"value": 2.85, "unit": "A"}
